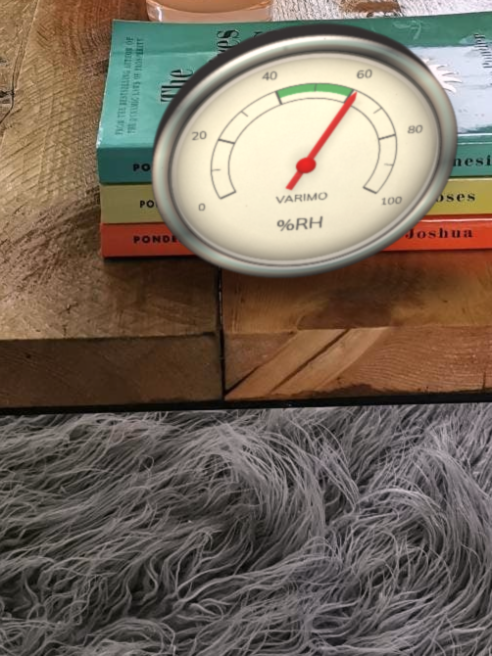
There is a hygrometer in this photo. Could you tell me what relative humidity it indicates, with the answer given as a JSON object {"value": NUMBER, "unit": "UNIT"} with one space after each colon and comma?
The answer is {"value": 60, "unit": "%"}
